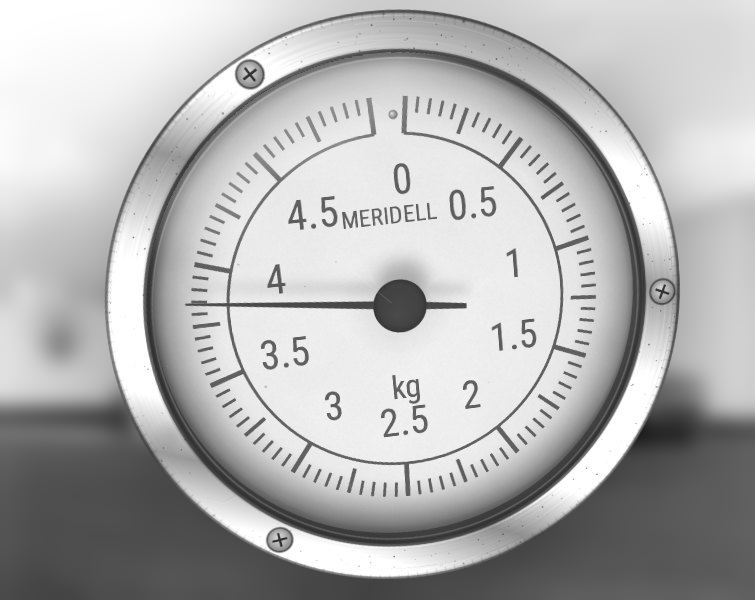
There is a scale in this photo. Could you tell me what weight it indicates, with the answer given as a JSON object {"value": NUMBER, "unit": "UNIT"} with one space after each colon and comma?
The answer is {"value": 3.85, "unit": "kg"}
